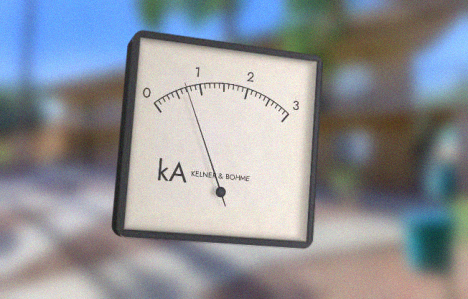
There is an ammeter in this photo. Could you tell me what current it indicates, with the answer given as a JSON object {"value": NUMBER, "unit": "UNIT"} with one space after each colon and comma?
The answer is {"value": 0.7, "unit": "kA"}
